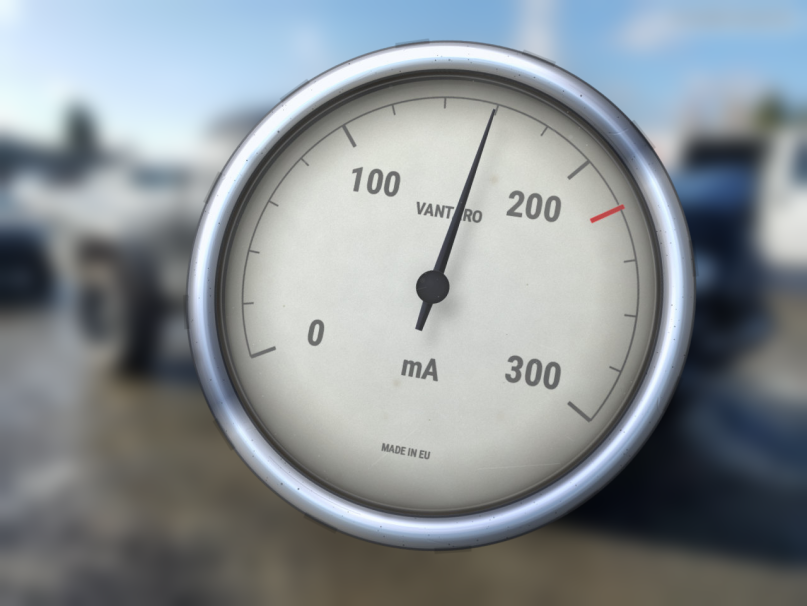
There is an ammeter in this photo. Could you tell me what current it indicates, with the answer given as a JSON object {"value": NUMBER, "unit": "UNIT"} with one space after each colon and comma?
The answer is {"value": 160, "unit": "mA"}
